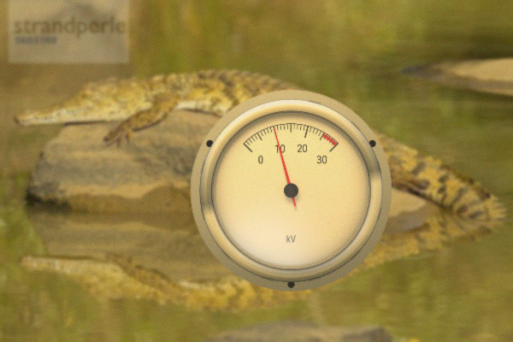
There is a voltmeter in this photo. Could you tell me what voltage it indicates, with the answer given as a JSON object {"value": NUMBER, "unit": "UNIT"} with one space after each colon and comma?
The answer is {"value": 10, "unit": "kV"}
